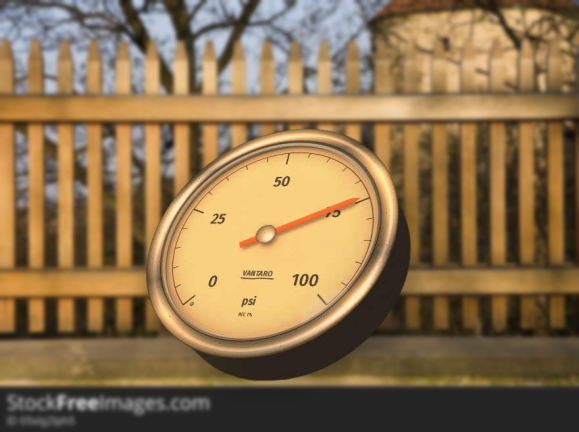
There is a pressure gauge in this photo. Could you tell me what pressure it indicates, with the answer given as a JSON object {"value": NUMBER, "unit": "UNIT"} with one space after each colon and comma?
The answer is {"value": 75, "unit": "psi"}
